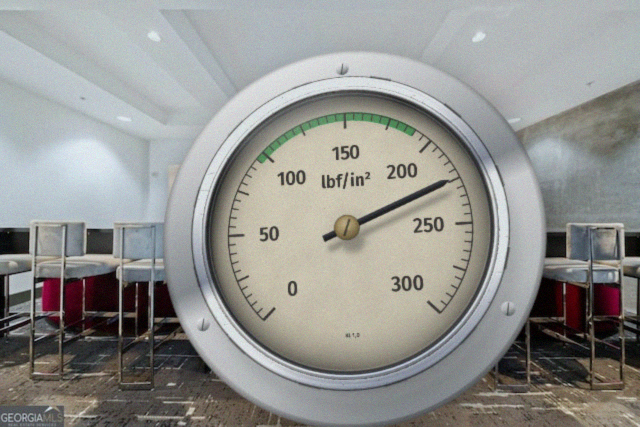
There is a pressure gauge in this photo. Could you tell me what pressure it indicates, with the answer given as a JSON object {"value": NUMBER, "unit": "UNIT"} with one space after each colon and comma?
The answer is {"value": 225, "unit": "psi"}
